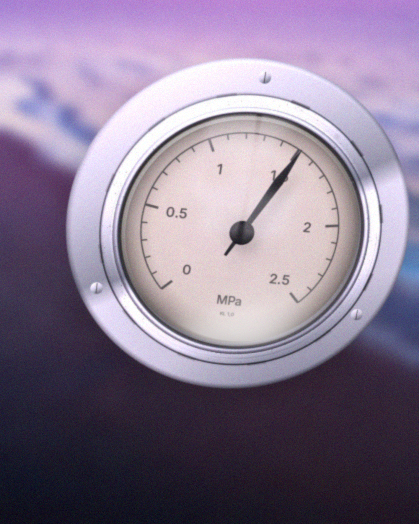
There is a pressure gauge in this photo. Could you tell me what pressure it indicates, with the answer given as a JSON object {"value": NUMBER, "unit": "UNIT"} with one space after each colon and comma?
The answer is {"value": 1.5, "unit": "MPa"}
